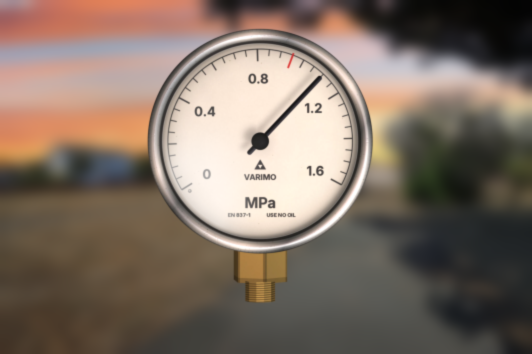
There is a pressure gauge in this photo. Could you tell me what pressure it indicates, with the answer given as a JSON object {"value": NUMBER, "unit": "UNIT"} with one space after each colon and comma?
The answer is {"value": 1.1, "unit": "MPa"}
